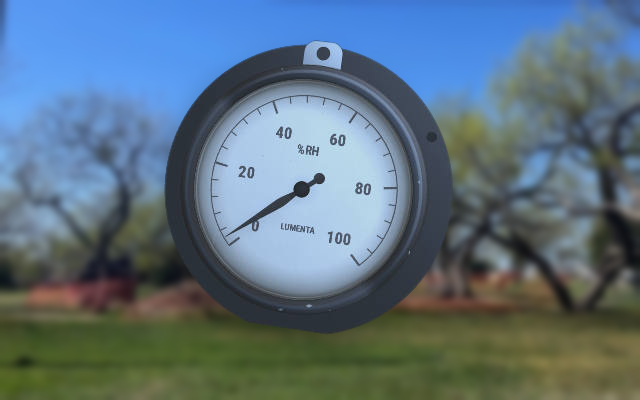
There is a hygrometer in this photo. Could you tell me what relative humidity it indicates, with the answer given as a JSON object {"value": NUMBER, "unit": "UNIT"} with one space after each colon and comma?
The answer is {"value": 2, "unit": "%"}
